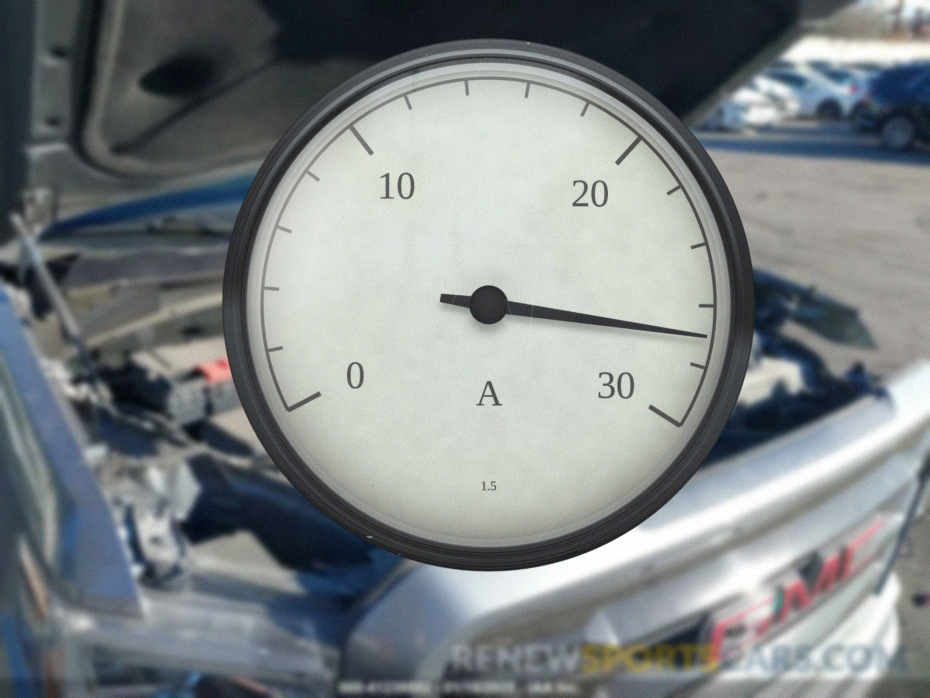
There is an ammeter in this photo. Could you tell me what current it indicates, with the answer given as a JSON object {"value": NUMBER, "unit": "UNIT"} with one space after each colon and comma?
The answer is {"value": 27, "unit": "A"}
